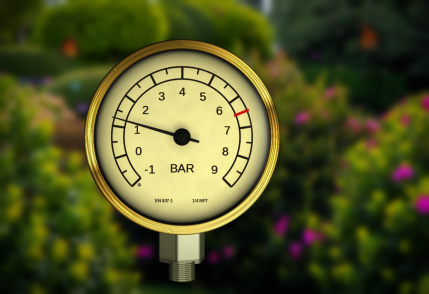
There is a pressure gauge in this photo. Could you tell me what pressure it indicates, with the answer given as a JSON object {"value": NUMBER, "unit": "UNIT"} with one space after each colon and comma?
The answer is {"value": 1.25, "unit": "bar"}
